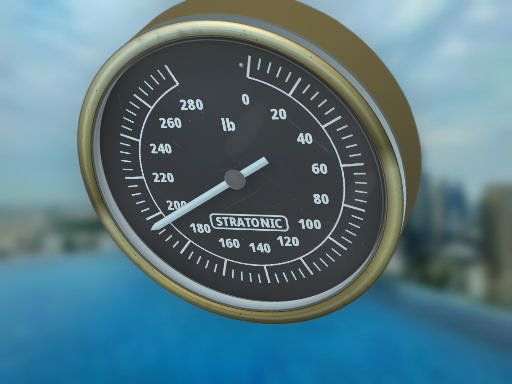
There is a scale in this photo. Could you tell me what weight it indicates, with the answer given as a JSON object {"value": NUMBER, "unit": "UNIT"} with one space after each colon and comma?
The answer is {"value": 196, "unit": "lb"}
